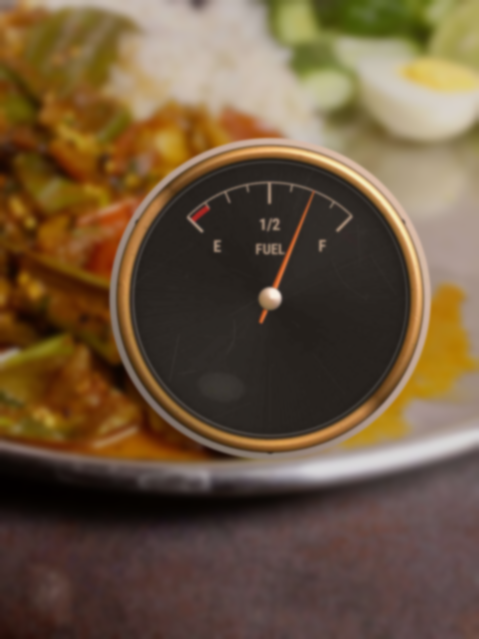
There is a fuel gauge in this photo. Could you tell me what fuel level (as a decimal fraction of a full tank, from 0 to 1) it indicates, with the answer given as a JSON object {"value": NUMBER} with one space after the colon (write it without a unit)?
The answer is {"value": 0.75}
